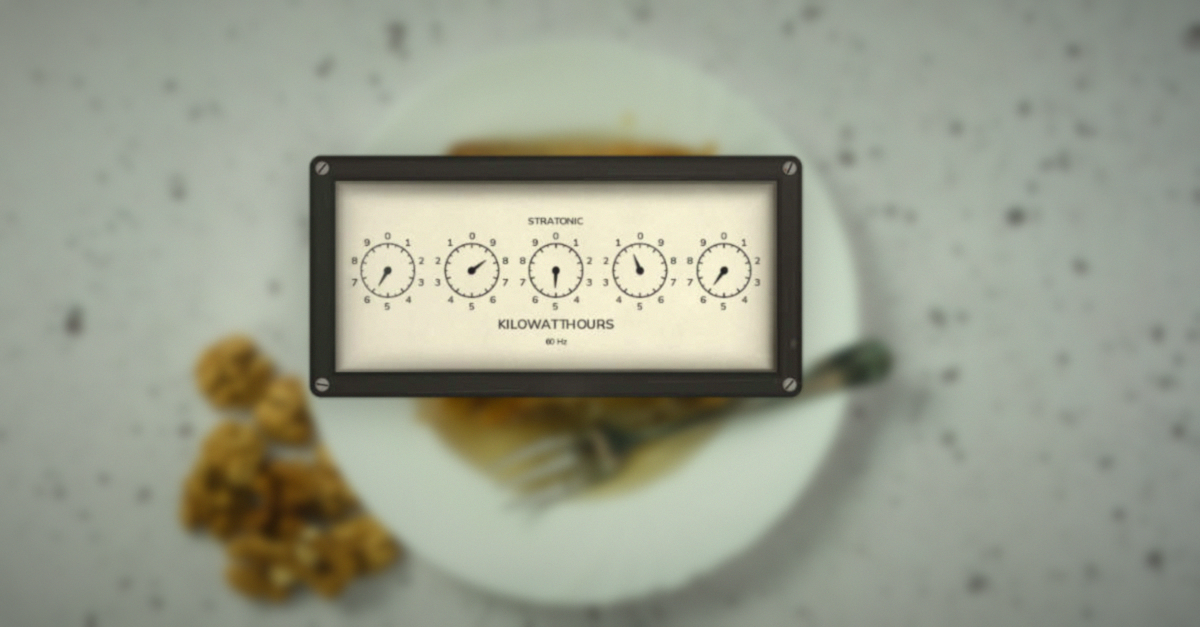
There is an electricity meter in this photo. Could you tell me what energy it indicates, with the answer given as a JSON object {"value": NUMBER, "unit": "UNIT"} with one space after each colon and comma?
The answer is {"value": 58506, "unit": "kWh"}
